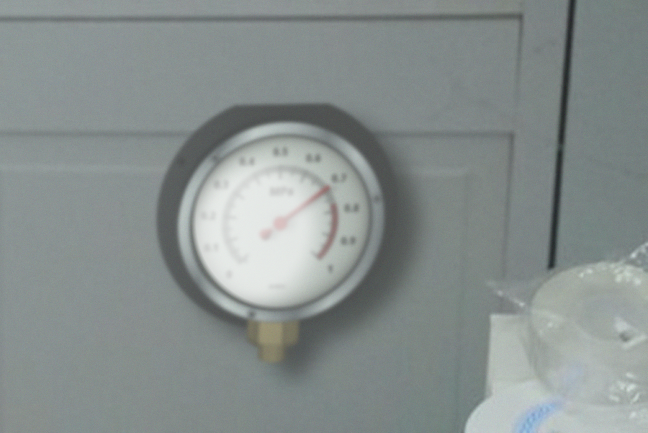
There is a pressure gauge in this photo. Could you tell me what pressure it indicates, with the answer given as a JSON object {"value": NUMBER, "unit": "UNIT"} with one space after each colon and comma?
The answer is {"value": 0.7, "unit": "MPa"}
